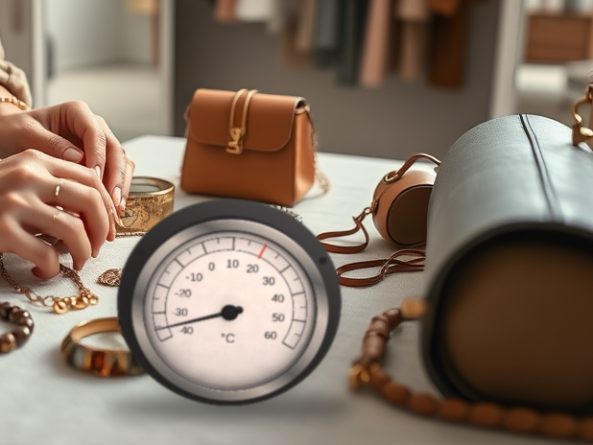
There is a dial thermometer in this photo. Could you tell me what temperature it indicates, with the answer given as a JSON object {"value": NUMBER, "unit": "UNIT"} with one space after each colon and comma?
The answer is {"value": -35, "unit": "°C"}
